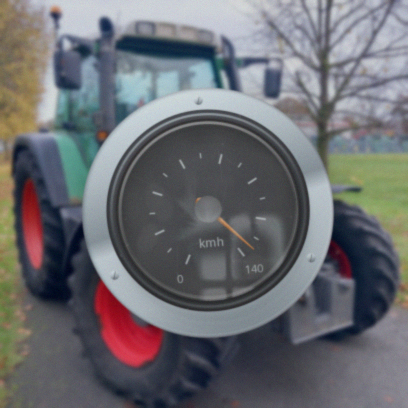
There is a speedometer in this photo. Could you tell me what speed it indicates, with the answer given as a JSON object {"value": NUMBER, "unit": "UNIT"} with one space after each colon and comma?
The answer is {"value": 135, "unit": "km/h"}
